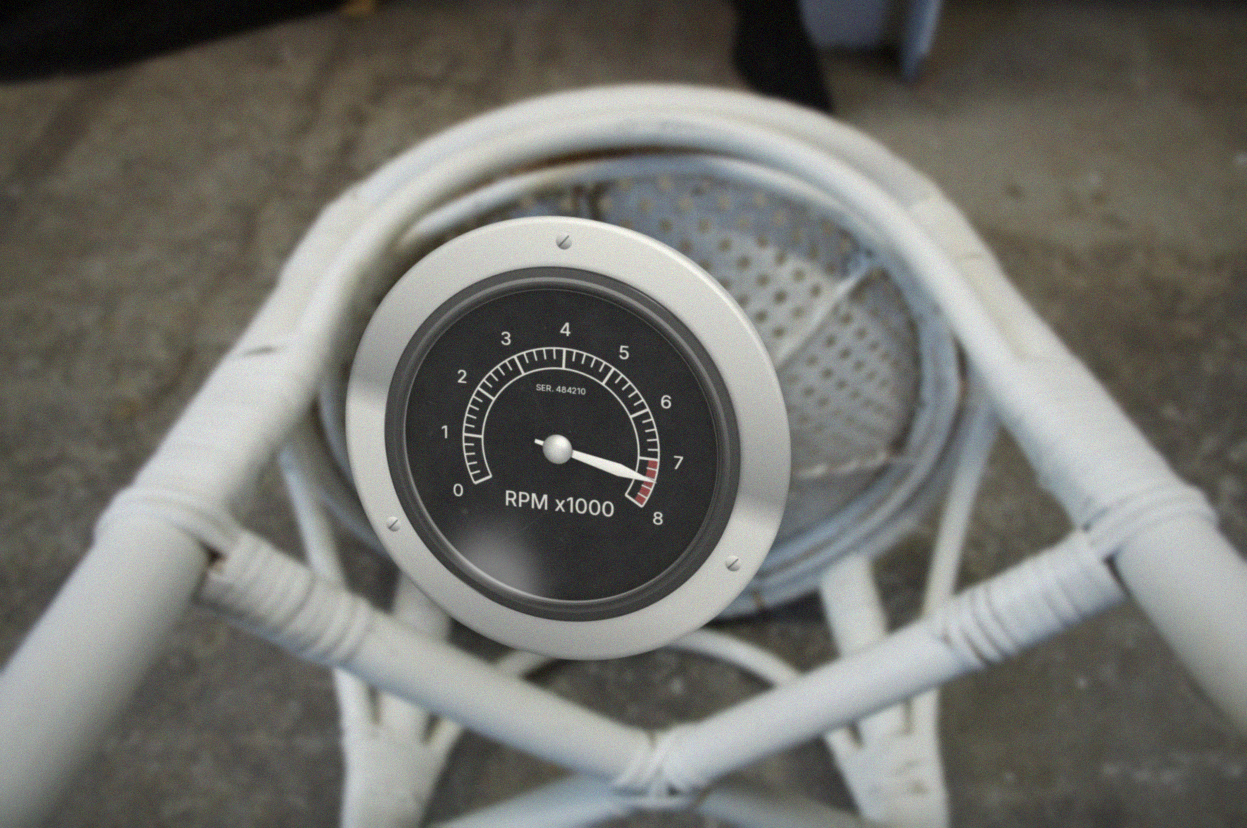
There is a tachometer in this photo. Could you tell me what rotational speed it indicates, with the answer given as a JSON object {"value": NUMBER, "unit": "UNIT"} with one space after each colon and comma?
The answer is {"value": 7400, "unit": "rpm"}
